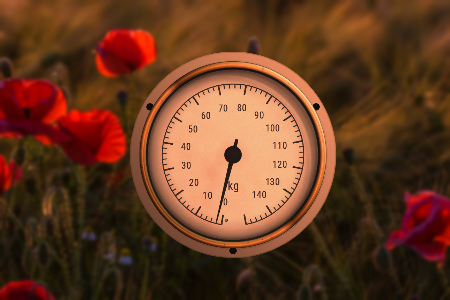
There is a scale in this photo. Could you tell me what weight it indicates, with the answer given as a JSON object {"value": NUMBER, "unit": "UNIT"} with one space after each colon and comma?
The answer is {"value": 2, "unit": "kg"}
